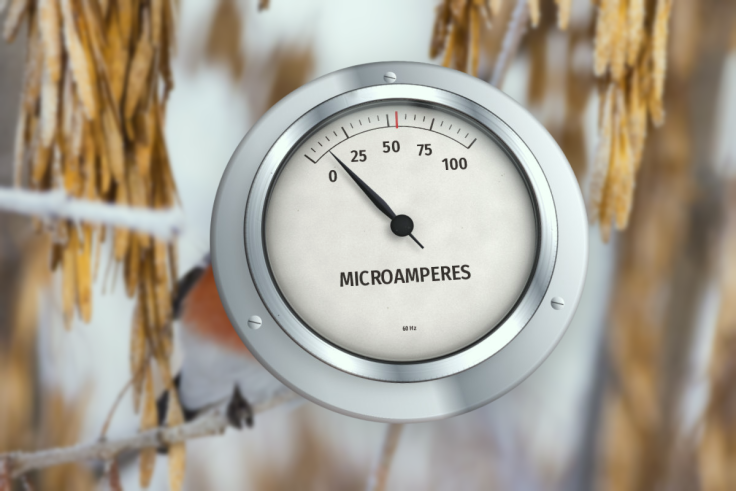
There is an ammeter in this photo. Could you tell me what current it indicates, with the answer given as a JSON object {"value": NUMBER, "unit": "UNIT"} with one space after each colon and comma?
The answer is {"value": 10, "unit": "µA"}
